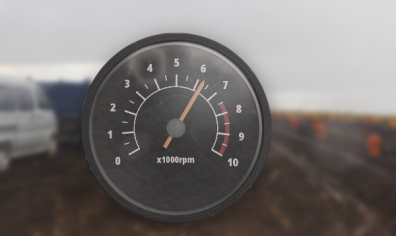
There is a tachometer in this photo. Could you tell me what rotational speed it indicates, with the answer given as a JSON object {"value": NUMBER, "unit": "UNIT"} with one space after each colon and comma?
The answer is {"value": 6250, "unit": "rpm"}
